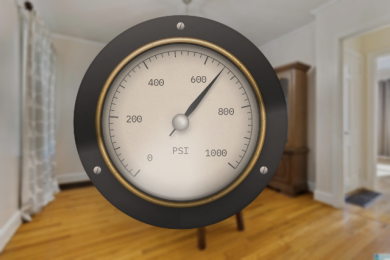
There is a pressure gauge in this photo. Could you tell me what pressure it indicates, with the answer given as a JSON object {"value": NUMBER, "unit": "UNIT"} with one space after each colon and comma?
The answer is {"value": 660, "unit": "psi"}
